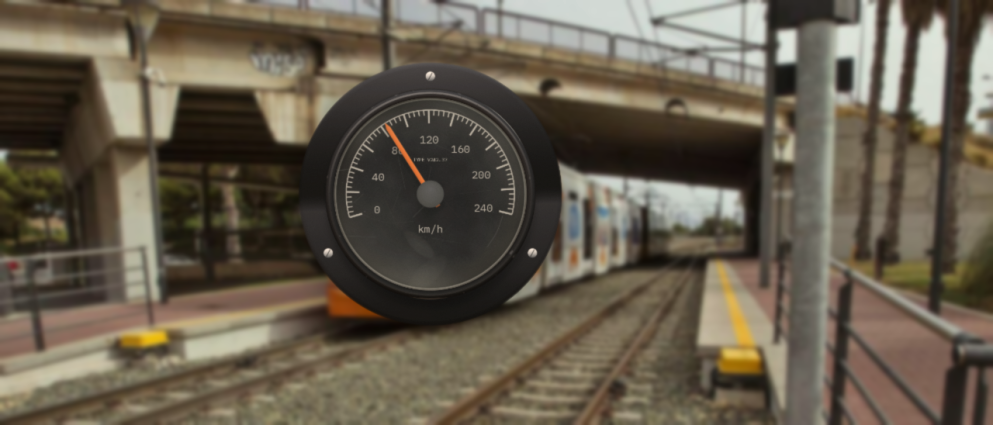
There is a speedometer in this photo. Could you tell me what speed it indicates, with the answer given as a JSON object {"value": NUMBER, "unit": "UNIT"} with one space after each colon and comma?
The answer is {"value": 84, "unit": "km/h"}
